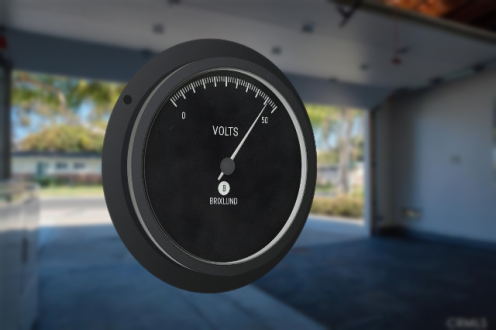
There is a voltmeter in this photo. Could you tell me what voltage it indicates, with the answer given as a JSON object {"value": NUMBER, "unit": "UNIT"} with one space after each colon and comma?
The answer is {"value": 45, "unit": "V"}
